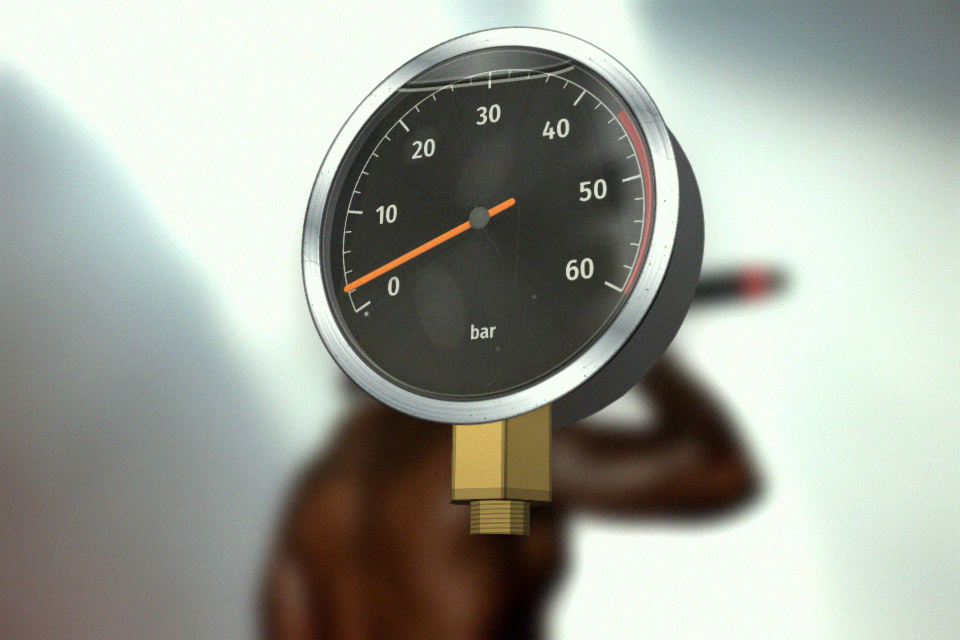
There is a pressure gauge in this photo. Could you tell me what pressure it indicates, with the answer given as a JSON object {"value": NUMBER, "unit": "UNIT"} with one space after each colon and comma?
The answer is {"value": 2, "unit": "bar"}
